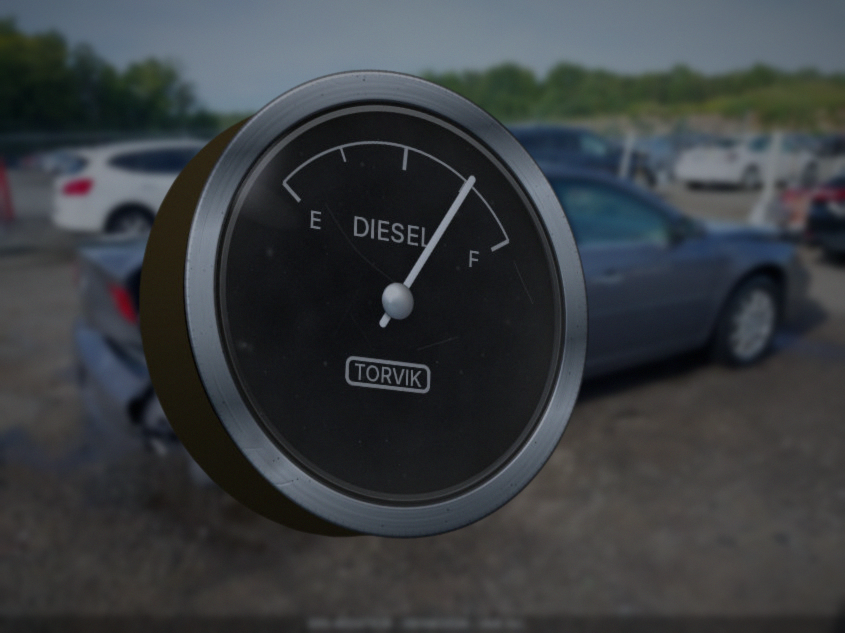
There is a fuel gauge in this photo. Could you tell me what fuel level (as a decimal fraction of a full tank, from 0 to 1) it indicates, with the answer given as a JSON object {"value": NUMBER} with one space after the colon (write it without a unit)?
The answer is {"value": 0.75}
